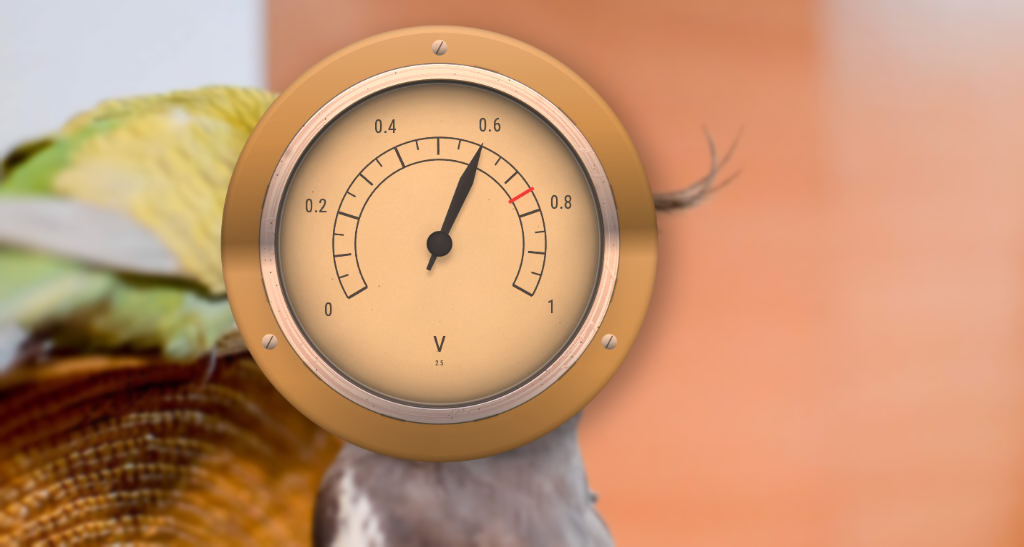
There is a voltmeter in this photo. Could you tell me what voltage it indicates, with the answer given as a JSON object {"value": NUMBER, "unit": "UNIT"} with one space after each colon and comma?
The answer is {"value": 0.6, "unit": "V"}
